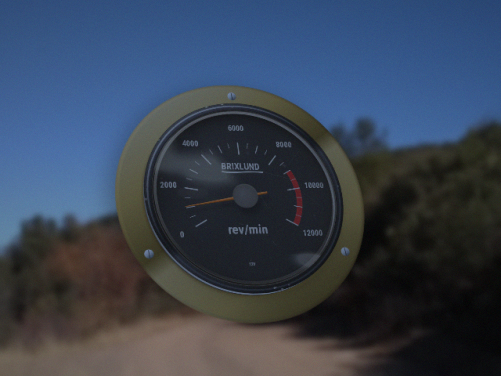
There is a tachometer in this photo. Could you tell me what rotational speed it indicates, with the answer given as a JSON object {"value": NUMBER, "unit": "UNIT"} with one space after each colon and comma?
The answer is {"value": 1000, "unit": "rpm"}
